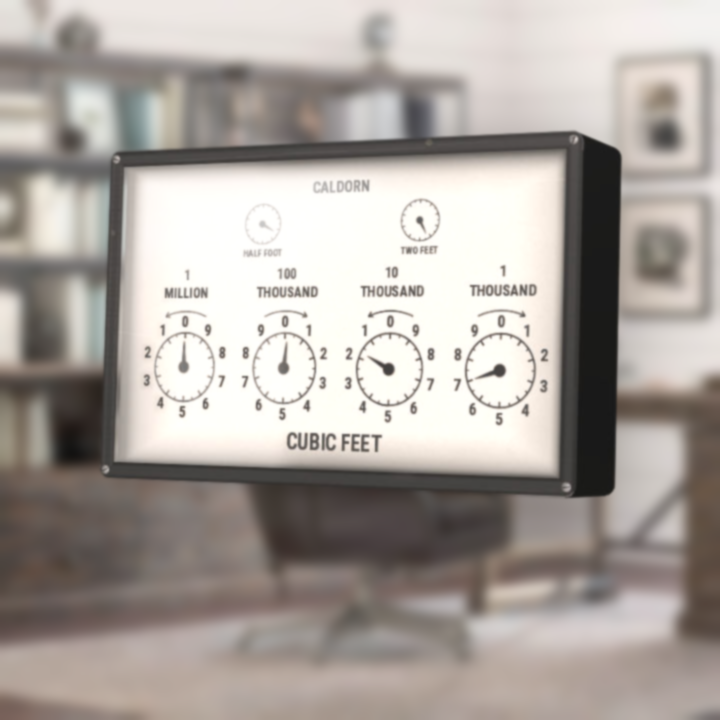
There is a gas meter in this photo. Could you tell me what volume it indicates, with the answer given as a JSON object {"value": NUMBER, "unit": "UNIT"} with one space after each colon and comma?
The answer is {"value": 1700, "unit": "ft³"}
